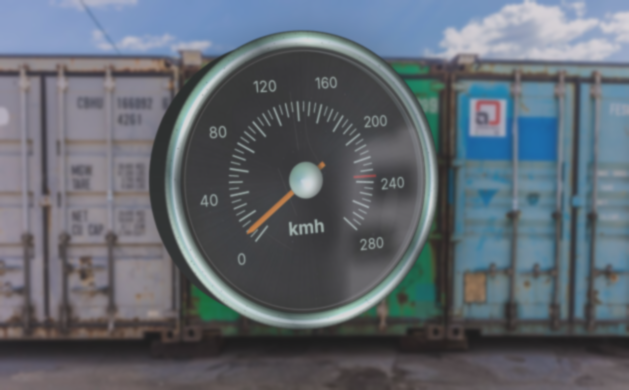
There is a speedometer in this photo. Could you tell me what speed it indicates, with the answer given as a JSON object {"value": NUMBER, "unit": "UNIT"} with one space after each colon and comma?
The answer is {"value": 10, "unit": "km/h"}
